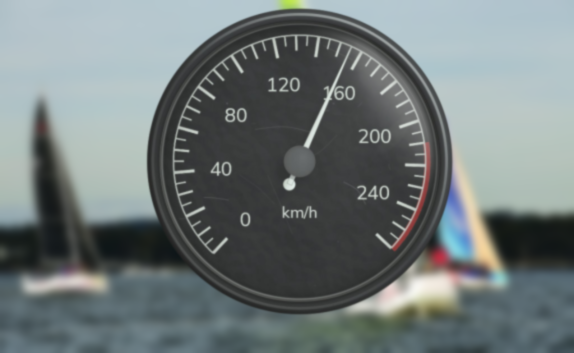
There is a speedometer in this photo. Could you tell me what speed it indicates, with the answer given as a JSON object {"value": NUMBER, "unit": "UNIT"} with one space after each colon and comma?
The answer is {"value": 155, "unit": "km/h"}
